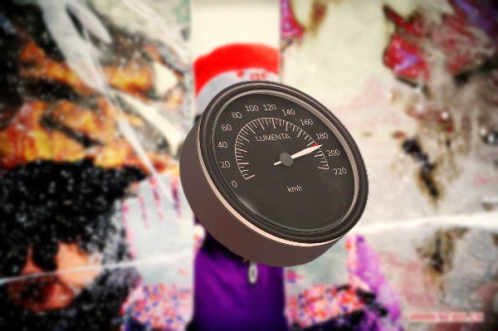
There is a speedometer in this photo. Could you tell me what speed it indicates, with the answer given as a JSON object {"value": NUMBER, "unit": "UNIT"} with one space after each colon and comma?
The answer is {"value": 190, "unit": "km/h"}
